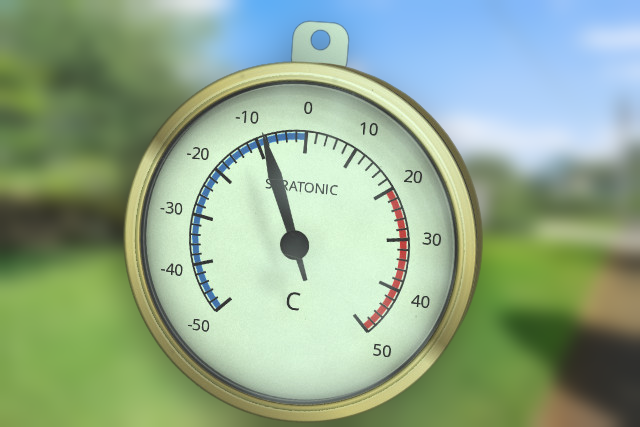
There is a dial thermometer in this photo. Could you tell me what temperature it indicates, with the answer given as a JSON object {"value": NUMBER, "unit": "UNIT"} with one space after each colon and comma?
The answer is {"value": -8, "unit": "°C"}
